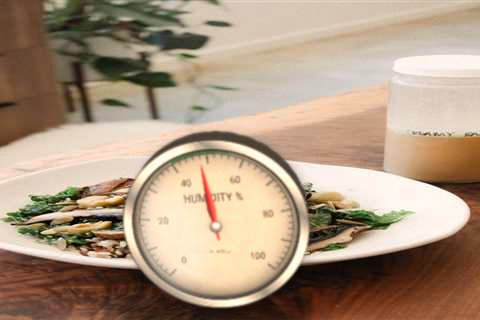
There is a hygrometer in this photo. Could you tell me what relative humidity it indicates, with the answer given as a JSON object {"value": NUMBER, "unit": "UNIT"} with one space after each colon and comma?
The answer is {"value": 48, "unit": "%"}
